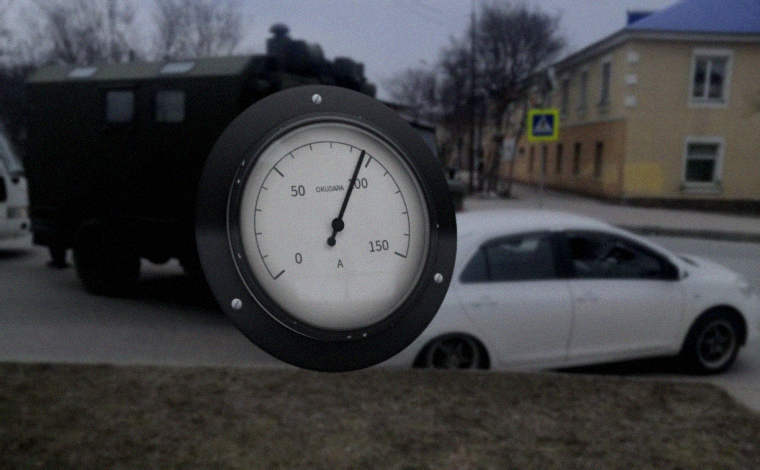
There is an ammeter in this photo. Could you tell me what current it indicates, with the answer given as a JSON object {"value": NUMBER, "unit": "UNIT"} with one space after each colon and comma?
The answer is {"value": 95, "unit": "A"}
